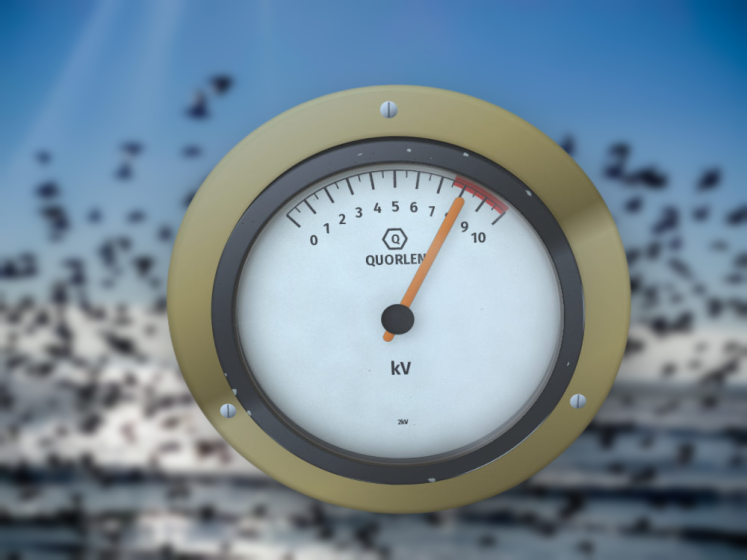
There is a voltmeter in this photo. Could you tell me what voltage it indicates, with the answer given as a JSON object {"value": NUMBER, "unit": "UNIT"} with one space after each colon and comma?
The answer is {"value": 8, "unit": "kV"}
